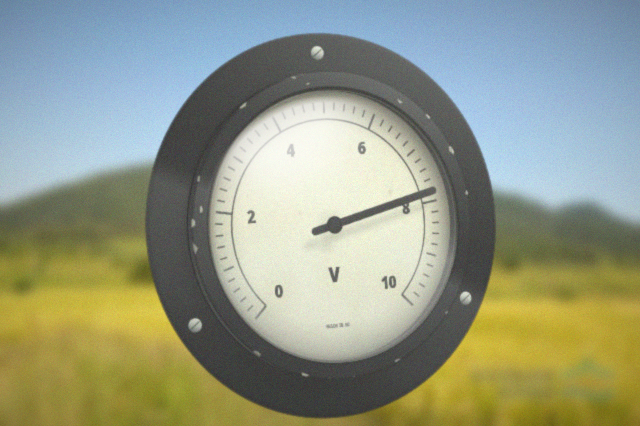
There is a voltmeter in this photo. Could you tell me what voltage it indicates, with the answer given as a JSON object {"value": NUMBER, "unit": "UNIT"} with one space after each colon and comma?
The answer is {"value": 7.8, "unit": "V"}
